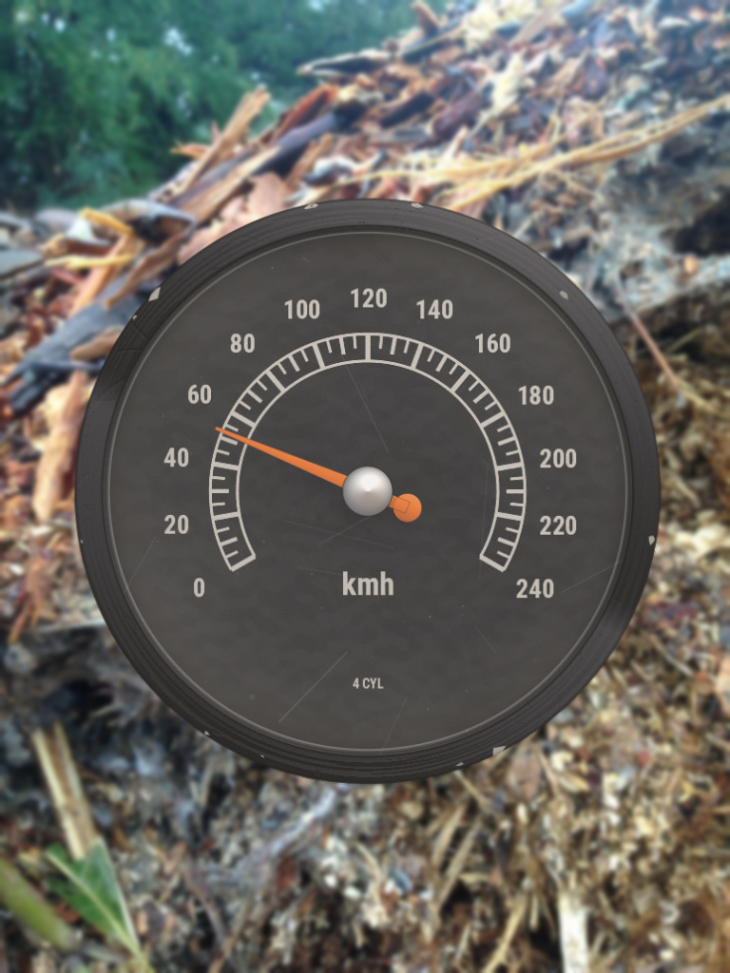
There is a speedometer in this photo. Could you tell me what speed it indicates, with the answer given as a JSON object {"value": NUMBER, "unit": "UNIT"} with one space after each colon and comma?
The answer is {"value": 52.5, "unit": "km/h"}
